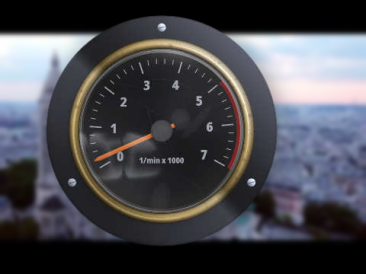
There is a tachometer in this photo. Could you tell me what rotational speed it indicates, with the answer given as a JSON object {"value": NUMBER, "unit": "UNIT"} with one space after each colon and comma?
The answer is {"value": 200, "unit": "rpm"}
